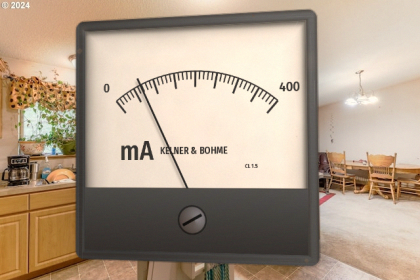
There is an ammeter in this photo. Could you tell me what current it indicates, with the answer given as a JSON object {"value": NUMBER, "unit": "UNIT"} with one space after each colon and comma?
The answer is {"value": 70, "unit": "mA"}
